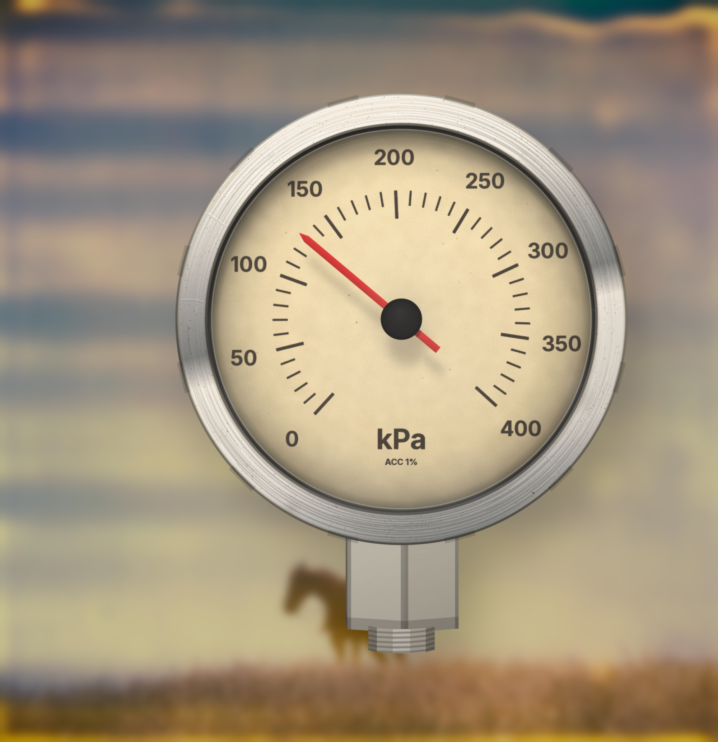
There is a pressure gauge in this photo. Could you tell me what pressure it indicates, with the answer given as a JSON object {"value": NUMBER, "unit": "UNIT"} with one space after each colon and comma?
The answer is {"value": 130, "unit": "kPa"}
